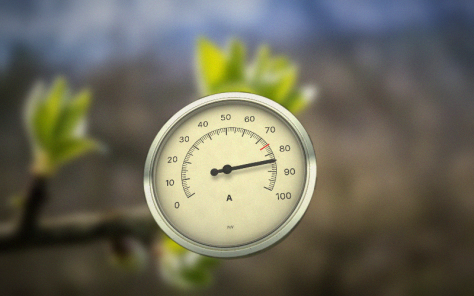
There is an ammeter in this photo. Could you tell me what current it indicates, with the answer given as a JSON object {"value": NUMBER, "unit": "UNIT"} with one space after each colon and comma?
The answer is {"value": 85, "unit": "A"}
